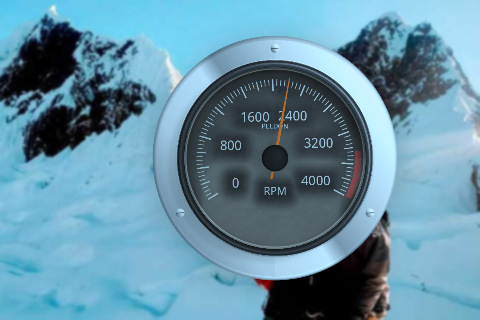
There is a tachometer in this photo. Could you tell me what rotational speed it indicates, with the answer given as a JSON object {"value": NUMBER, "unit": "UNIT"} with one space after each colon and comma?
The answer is {"value": 2200, "unit": "rpm"}
